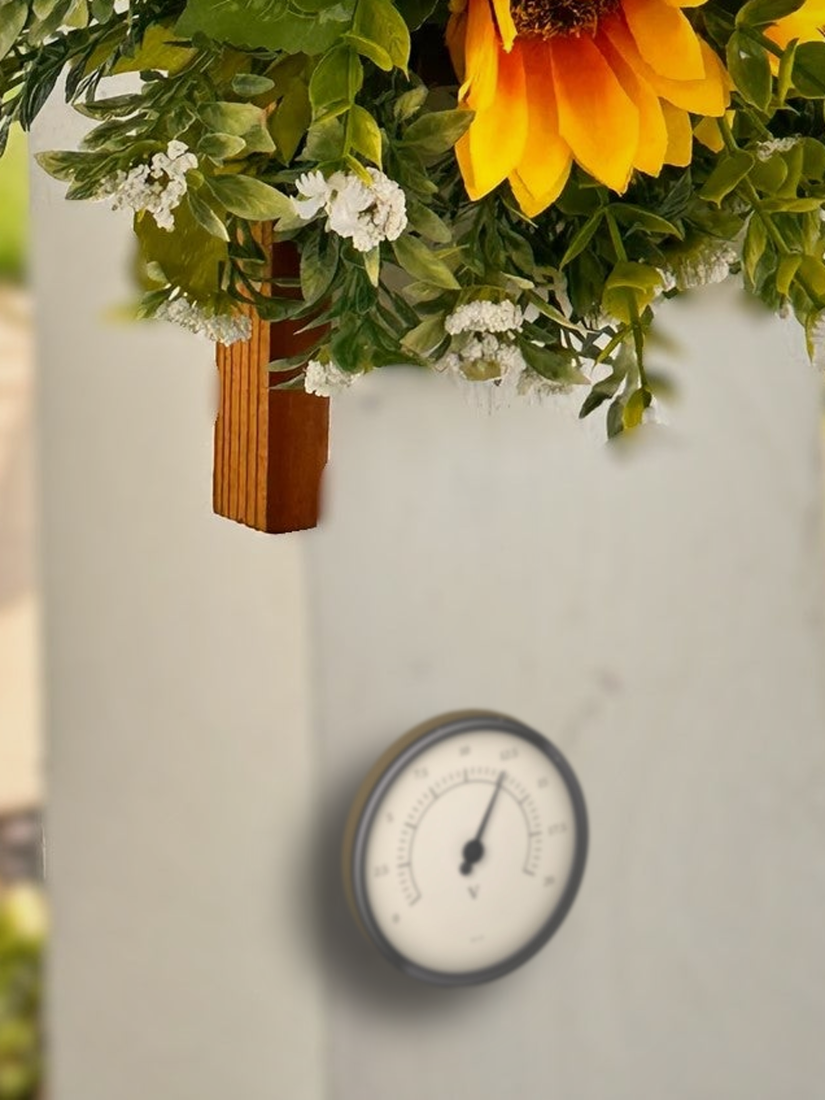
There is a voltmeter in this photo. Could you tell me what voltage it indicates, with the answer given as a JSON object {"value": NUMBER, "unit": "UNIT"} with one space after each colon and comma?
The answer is {"value": 12.5, "unit": "V"}
